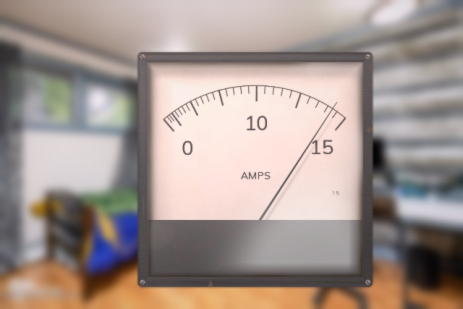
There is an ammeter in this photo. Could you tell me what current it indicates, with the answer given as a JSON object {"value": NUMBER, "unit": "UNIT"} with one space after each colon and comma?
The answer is {"value": 14.25, "unit": "A"}
